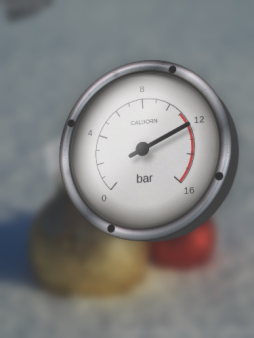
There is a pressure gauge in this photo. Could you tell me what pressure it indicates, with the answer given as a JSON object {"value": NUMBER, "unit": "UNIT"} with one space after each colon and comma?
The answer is {"value": 12, "unit": "bar"}
